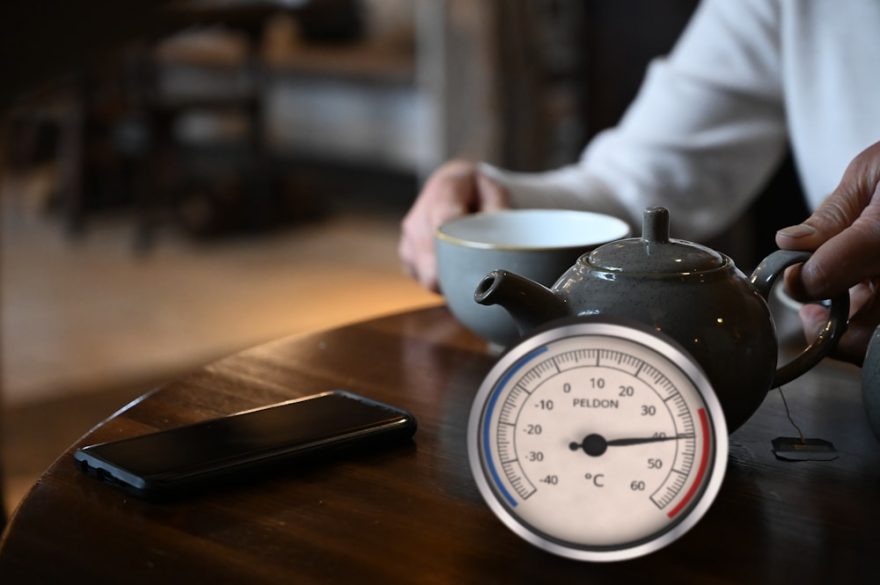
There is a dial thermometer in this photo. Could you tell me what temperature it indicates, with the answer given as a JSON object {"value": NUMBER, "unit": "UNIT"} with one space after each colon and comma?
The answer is {"value": 40, "unit": "°C"}
